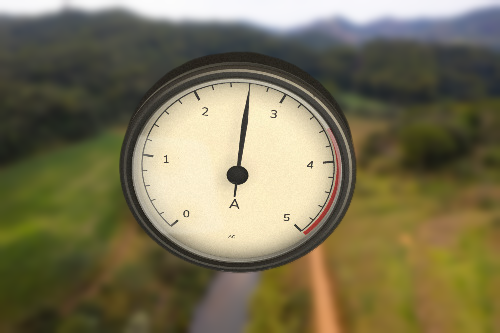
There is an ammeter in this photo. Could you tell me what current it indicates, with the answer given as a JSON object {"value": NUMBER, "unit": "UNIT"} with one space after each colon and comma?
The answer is {"value": 2.6, "unit": "A"}
